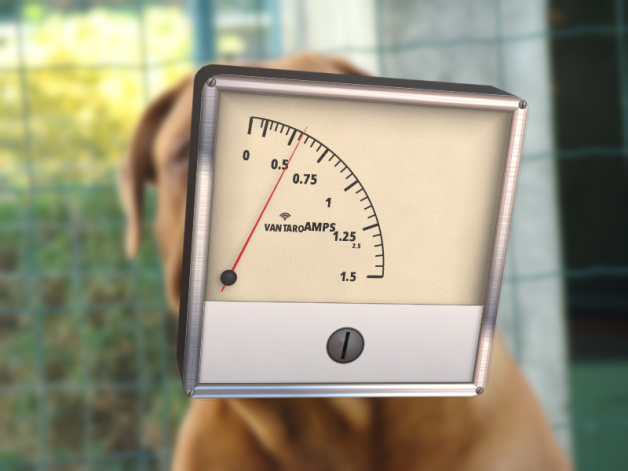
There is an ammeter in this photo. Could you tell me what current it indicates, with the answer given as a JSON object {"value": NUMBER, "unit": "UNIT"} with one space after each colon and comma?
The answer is {"value": 0.55, "unit": "A"}
